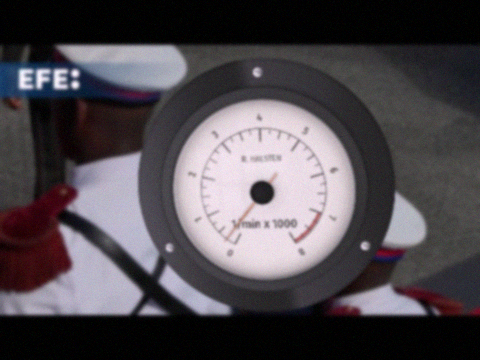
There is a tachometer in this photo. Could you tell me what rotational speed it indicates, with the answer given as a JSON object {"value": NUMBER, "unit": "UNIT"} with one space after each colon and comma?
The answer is {"value": 250, "unit": "rpm"}
